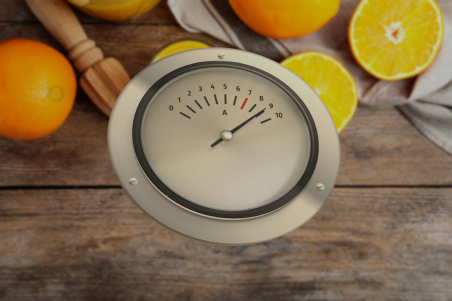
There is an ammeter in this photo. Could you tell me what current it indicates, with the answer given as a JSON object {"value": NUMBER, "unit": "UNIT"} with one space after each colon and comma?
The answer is {"value": 9, "unit": "A"}
